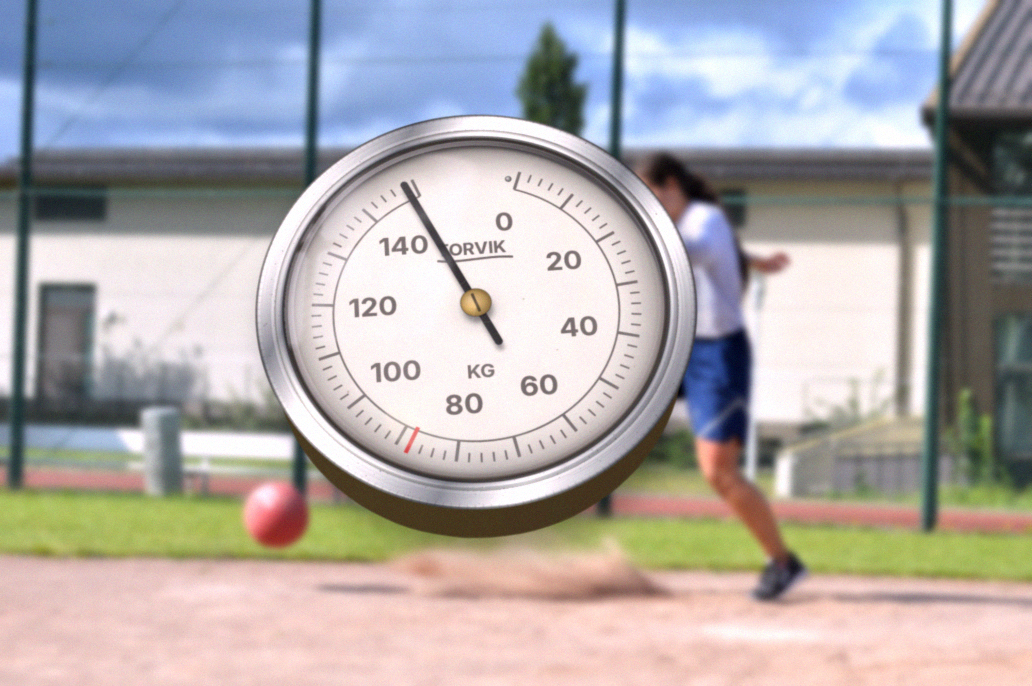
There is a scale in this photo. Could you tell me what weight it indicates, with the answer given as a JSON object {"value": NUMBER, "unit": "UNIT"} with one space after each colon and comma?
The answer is {"value": 148, "unit": "kg"}
